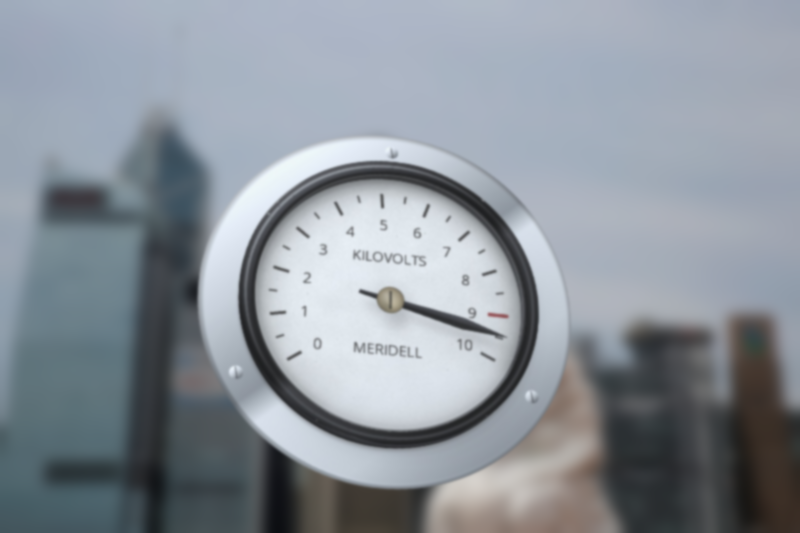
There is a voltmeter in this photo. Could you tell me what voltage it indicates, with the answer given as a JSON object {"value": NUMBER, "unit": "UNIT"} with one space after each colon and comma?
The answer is {"value": 9.5, "unit": "kV"}
